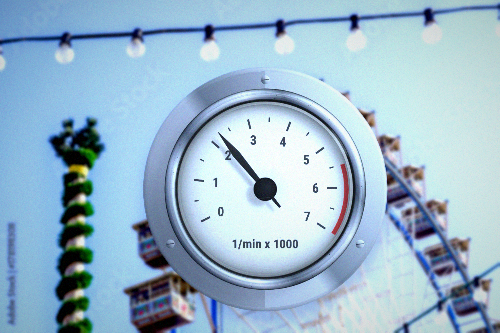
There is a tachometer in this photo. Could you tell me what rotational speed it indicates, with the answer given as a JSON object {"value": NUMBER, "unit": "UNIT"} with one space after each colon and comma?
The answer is {"value": 2250, "unit": "rpm"}
